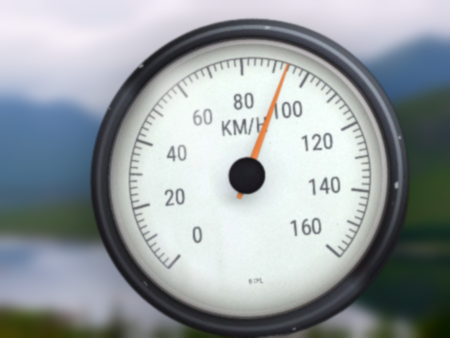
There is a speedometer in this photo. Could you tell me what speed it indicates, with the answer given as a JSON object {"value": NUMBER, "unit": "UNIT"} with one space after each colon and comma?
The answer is {"value": 94, "unit": "km/h"}
